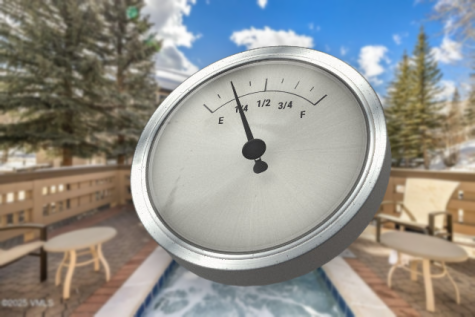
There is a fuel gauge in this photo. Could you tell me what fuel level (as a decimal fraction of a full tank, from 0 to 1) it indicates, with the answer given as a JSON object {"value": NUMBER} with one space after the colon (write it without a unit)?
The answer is {"value": 0.25}
